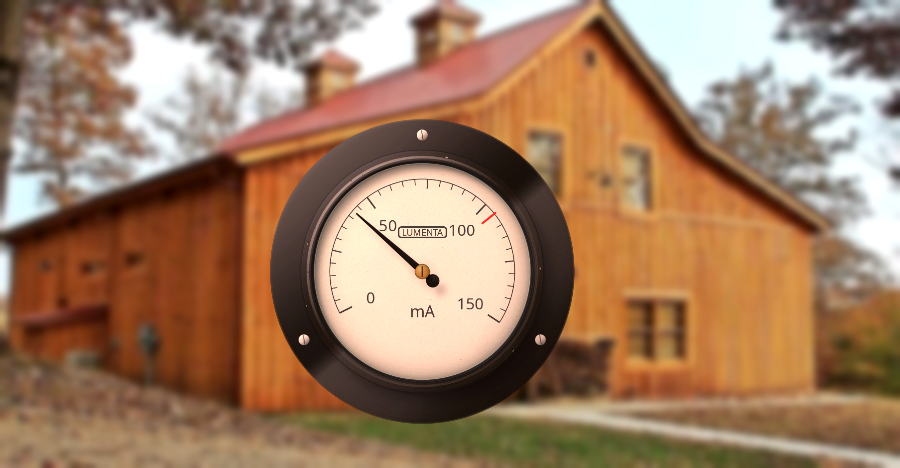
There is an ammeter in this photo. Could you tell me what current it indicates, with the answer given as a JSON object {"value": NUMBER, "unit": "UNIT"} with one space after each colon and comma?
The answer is {"value": 42.5, "unit": "mA"}
